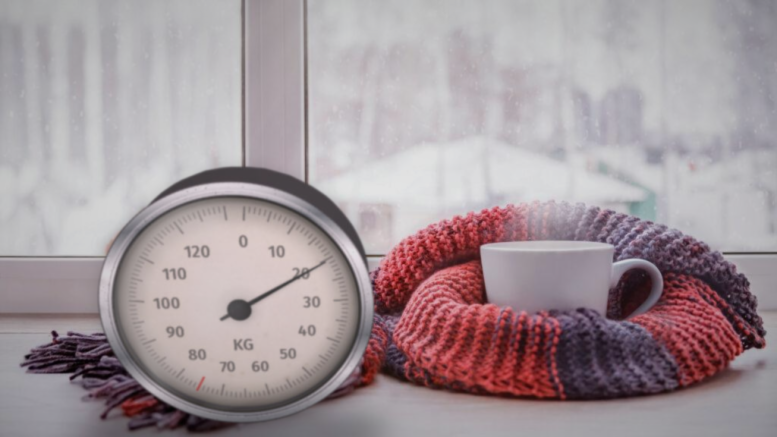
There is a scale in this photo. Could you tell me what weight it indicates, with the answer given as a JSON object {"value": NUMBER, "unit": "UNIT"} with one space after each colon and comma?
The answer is {"value": 20, "unit": "kg"}
